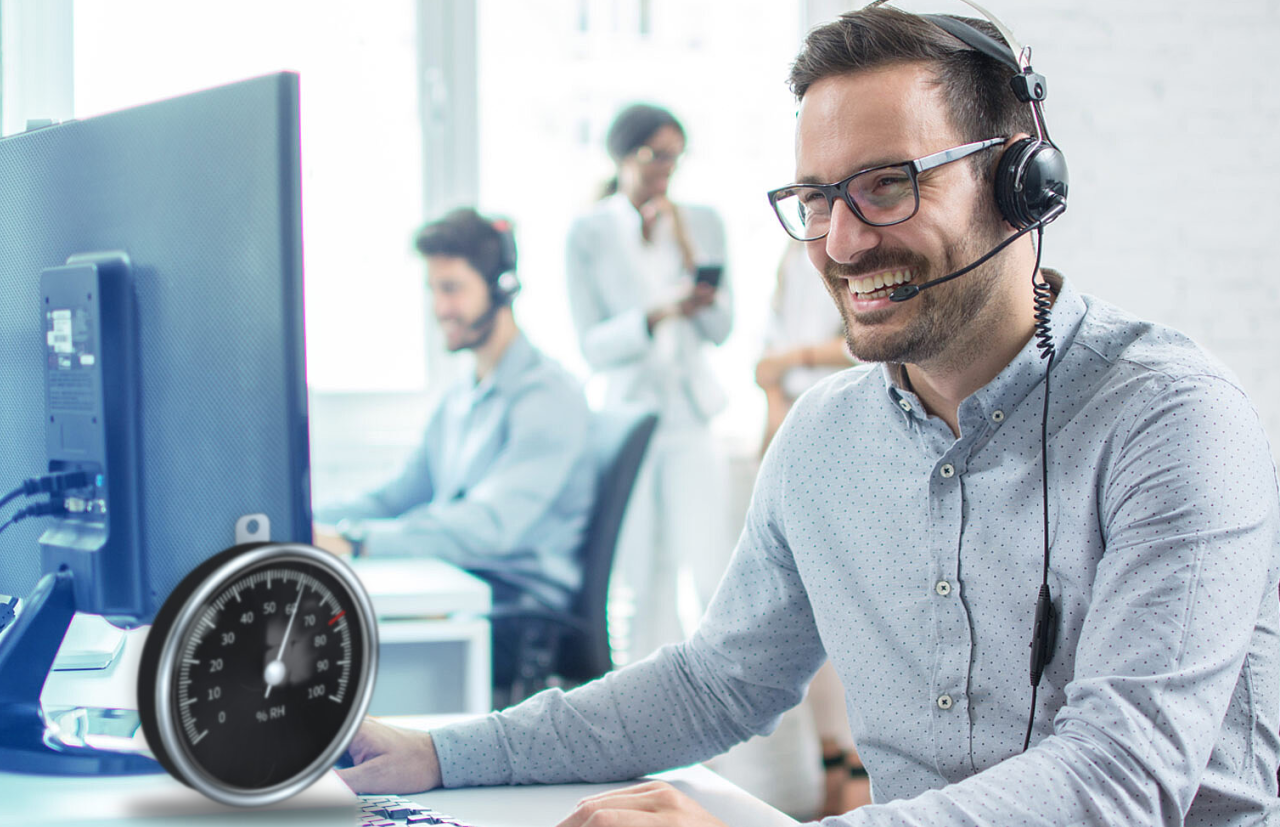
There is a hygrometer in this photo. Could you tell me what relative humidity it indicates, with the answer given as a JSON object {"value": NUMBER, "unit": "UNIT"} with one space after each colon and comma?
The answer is {"value": 60, "unit": "%"}
